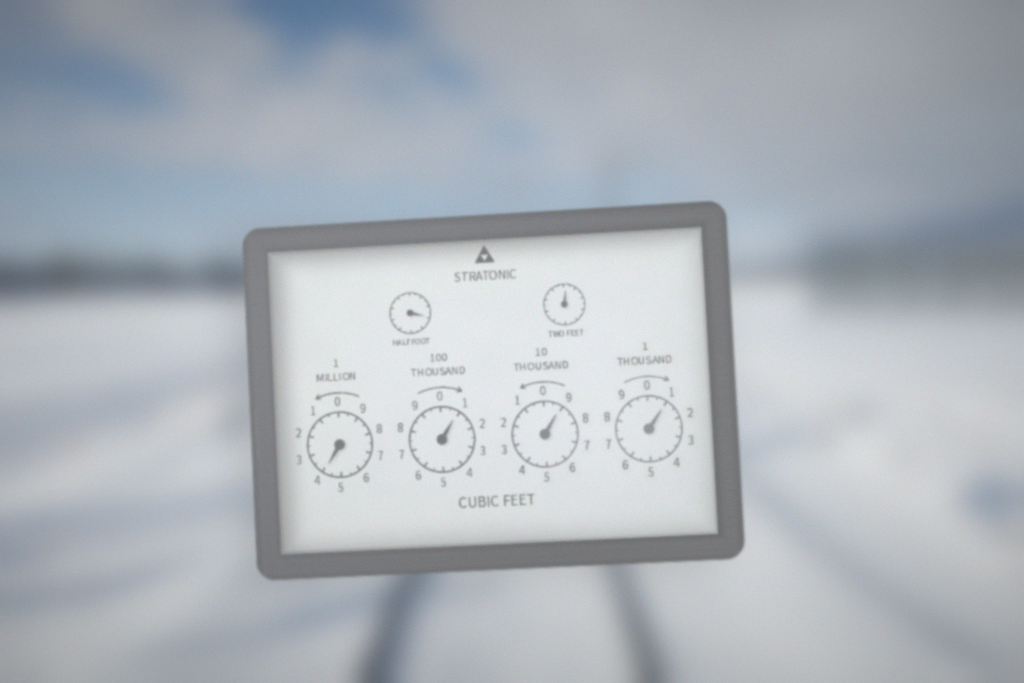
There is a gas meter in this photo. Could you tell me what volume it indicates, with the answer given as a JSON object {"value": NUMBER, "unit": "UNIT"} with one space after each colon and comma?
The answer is {"value": 409100, "unit": "ft³"}
